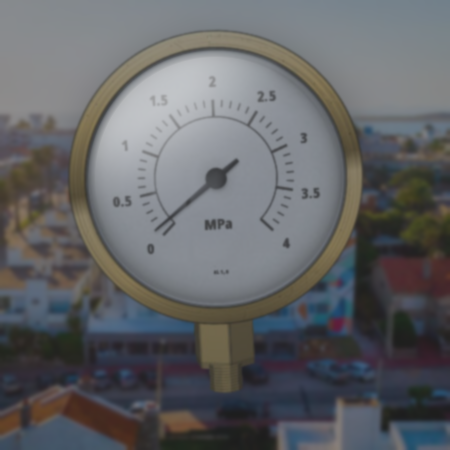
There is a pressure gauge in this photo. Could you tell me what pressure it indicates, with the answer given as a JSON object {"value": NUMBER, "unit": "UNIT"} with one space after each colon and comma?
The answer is {"value": 0.1, "unit": "MPa"}
